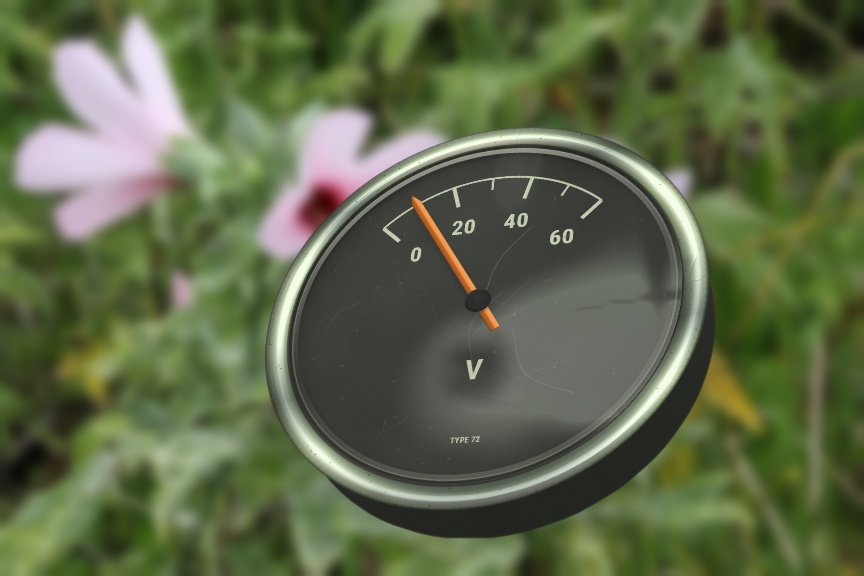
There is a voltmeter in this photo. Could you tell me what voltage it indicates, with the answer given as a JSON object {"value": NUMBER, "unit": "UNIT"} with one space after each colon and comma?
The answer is {"value": 10, "unit": "V"}
